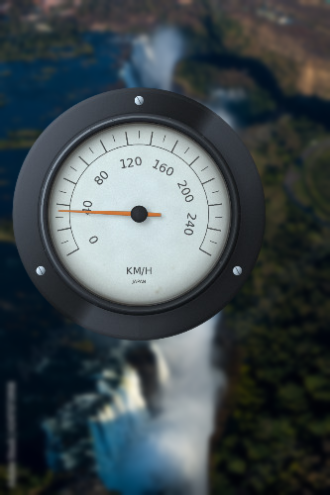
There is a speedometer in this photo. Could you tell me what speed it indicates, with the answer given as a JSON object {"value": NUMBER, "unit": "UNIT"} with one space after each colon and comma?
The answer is {"value": 35, "unit": "km/h"}
